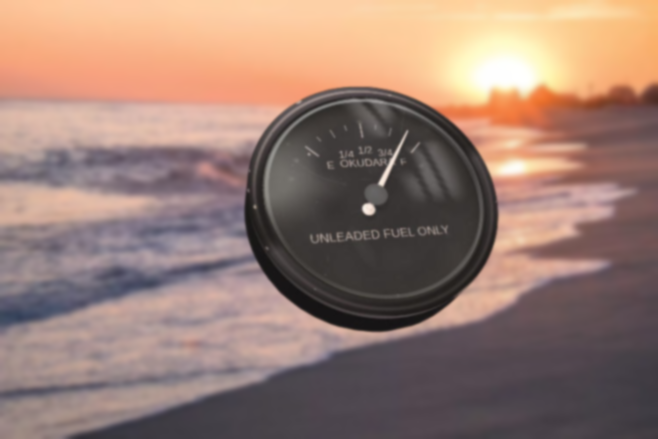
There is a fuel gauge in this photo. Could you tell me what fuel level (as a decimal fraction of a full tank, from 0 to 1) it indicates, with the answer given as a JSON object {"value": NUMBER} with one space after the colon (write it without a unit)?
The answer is {"value": 0.875}
